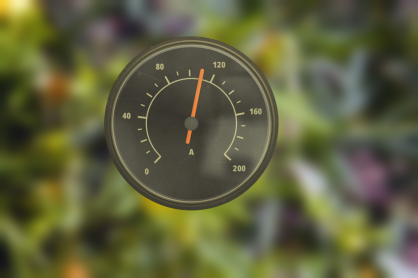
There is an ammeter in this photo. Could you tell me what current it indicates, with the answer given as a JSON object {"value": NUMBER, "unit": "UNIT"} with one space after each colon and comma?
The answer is {"value": 110, "unit": "A"}
